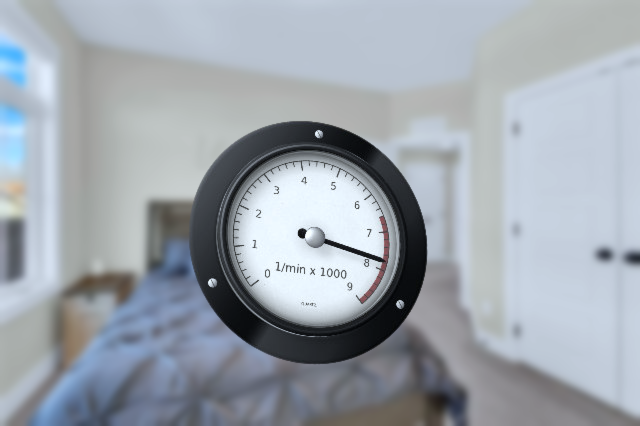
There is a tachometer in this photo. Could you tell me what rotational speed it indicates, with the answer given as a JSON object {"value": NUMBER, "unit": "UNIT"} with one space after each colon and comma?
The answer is {"value": 7800, "unit": "rpm"}
